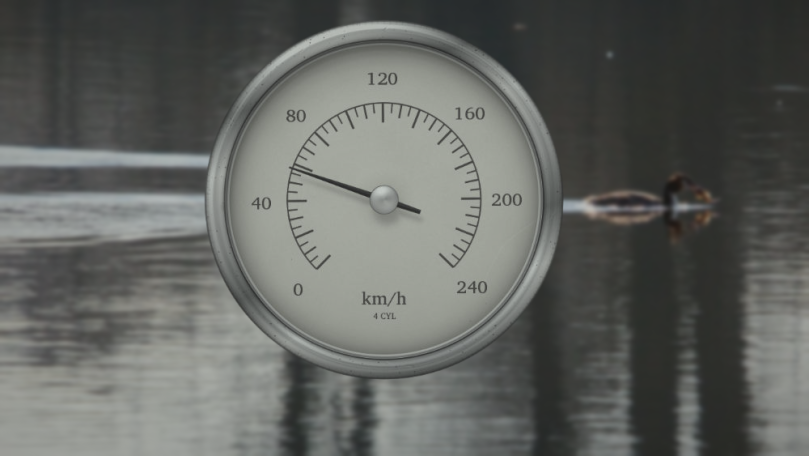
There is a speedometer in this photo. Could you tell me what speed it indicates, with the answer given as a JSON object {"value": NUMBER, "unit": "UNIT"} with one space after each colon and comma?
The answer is {"value": 57.5, "unit": "km/h"}
